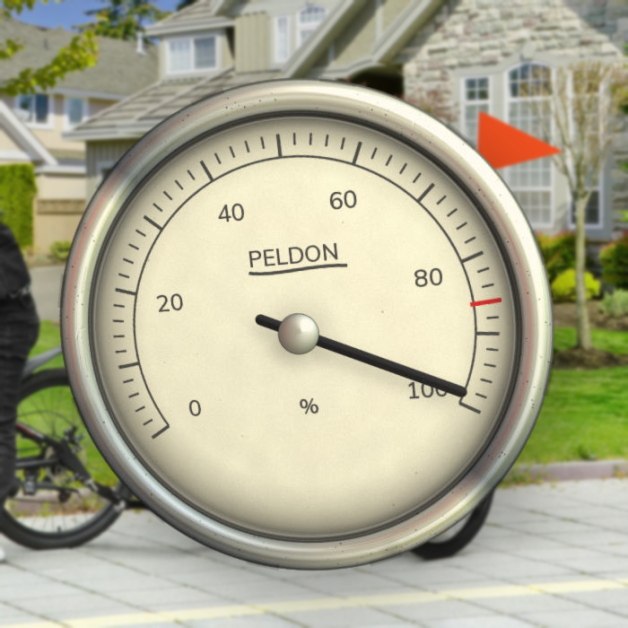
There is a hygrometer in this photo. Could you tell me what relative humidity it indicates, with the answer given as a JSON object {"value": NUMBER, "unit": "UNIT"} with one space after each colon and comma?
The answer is {"value": 98, "unit": "%"}
